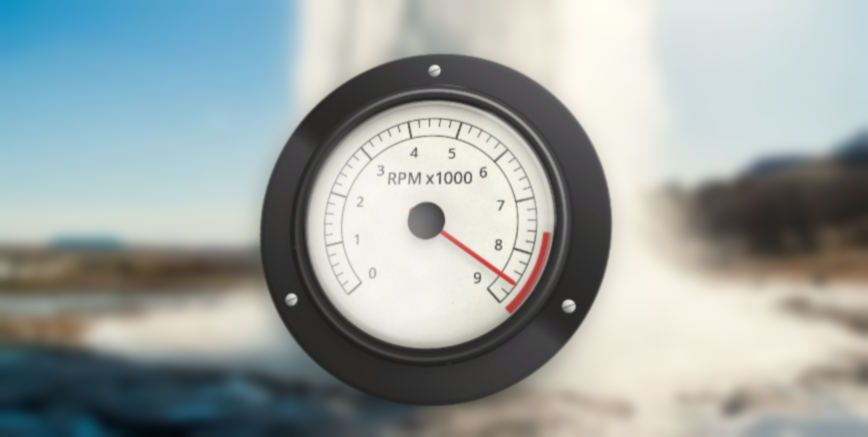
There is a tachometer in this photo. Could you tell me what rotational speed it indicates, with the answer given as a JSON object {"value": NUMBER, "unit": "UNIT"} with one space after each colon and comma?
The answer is {"value": 8600, "unit": "rpm"}
